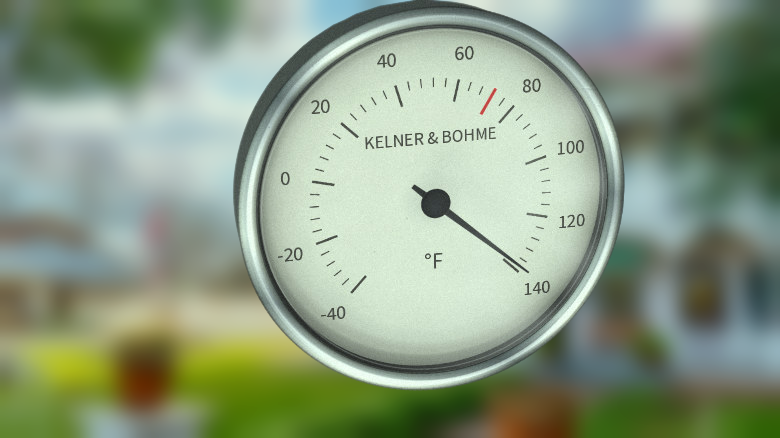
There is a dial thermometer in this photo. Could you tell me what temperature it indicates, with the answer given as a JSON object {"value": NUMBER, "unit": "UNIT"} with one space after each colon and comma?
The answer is {"value": 138, "unit": "°F"}
